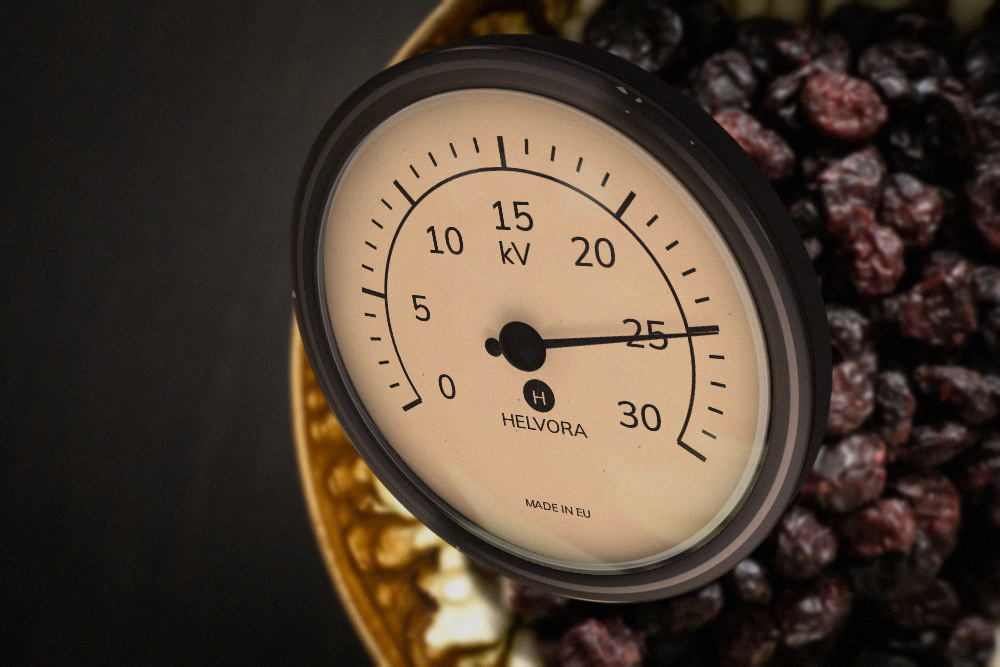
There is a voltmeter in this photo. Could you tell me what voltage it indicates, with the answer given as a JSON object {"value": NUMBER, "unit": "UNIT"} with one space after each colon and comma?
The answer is {"value": 25, "unit": "kV"}
